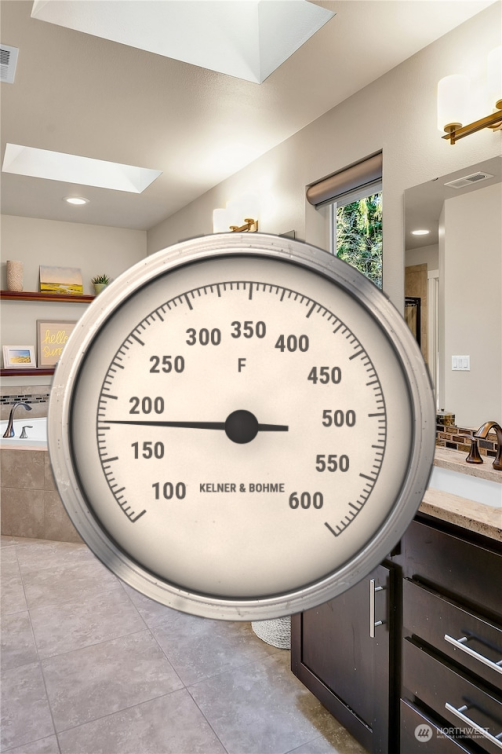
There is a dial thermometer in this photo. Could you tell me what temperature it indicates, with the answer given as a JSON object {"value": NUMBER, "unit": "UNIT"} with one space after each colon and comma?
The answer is {"value": 180, "unit": "°F"}
